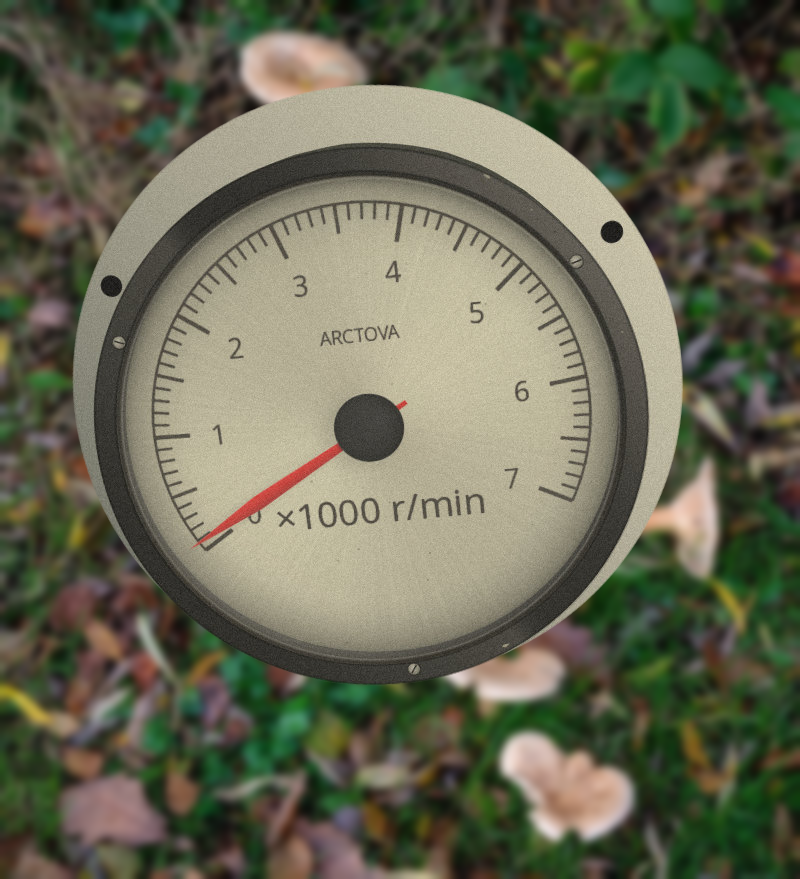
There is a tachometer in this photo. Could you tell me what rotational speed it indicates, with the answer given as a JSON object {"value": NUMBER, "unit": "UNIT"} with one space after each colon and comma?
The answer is {"value": 100, "unit": "rpm"}
